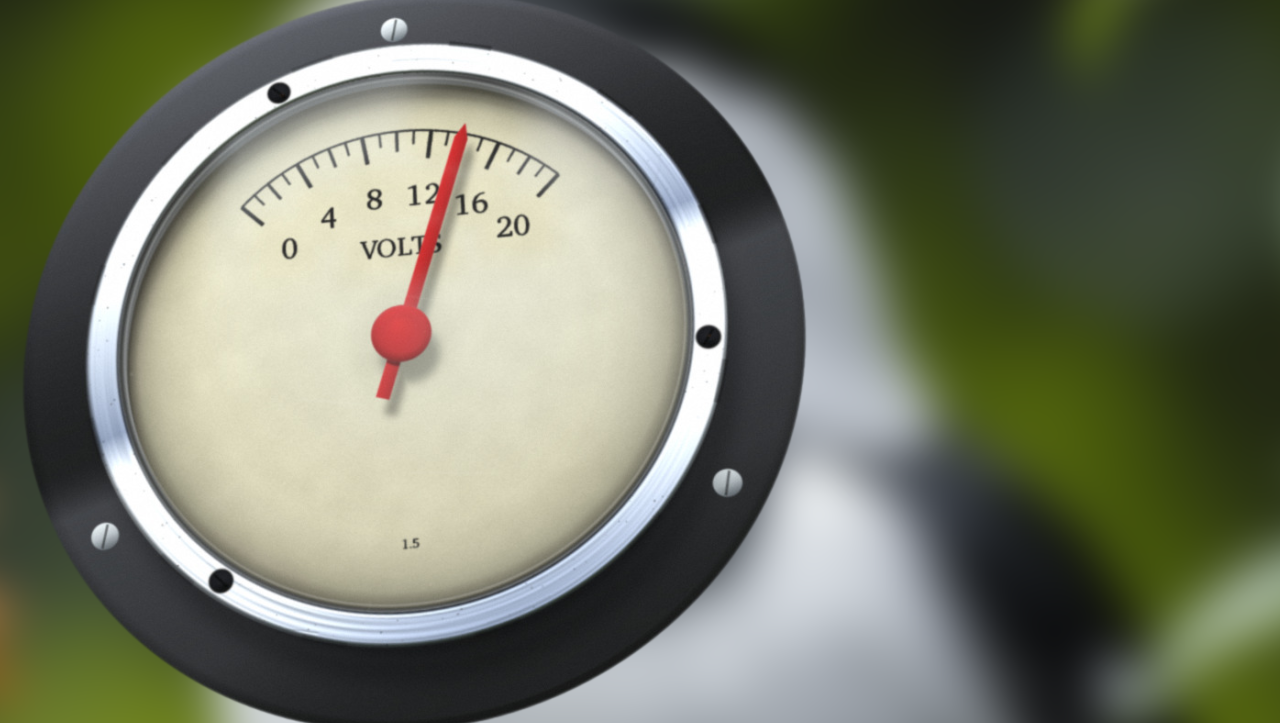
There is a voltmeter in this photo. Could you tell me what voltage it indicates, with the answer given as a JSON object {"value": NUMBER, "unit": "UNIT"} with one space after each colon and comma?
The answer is {"value": 14, "unit": "V"}
